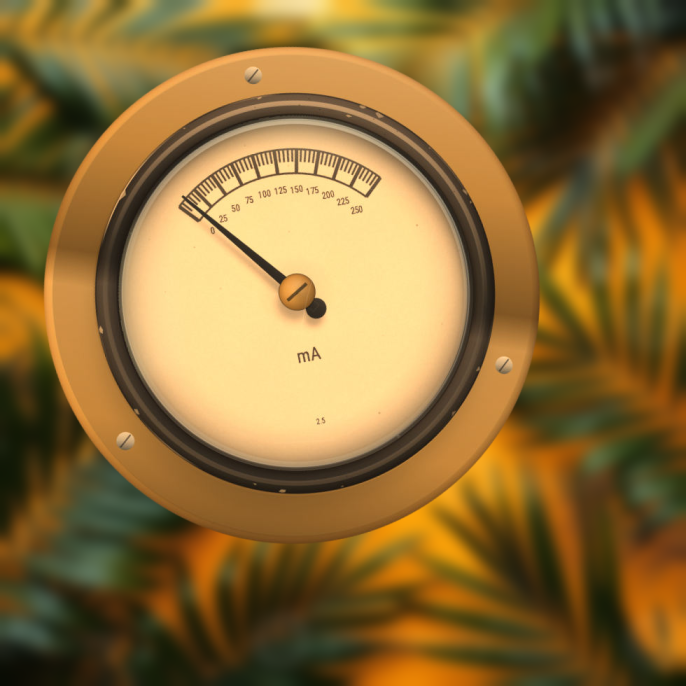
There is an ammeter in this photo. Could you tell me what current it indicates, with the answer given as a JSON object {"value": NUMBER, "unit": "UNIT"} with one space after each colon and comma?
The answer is {"value": 10, "unit": "mA"}
